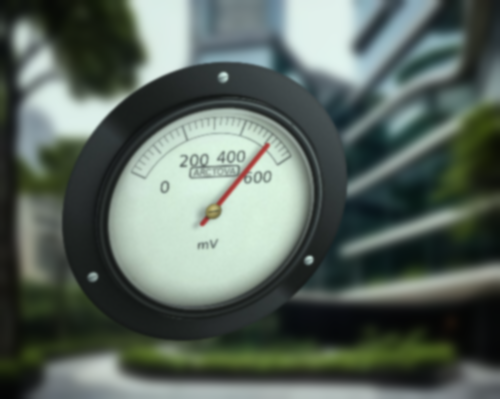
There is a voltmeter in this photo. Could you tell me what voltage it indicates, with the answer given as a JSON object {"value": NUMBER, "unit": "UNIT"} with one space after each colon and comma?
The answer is {"value": 500, "unit": "mV"}
